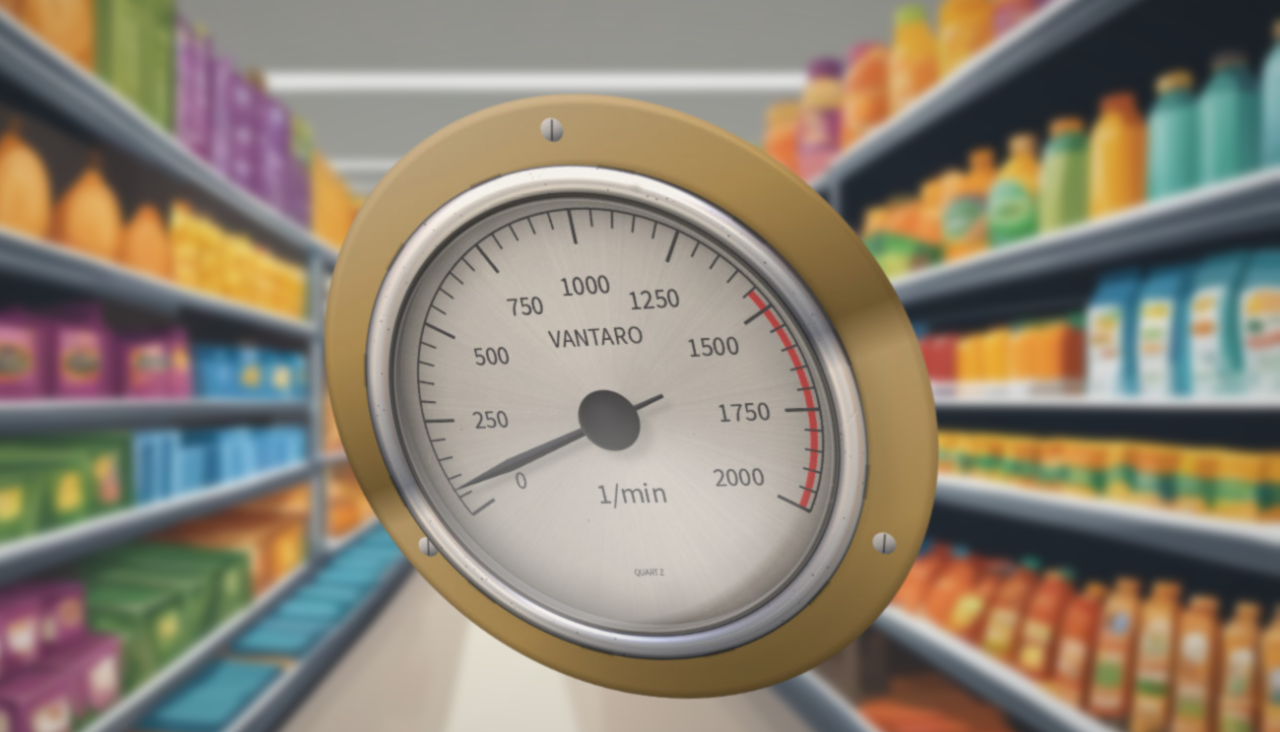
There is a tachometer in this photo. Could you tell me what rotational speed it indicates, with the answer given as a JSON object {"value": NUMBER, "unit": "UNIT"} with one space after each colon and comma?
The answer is {"value": 75, "unit": "rpm"}
